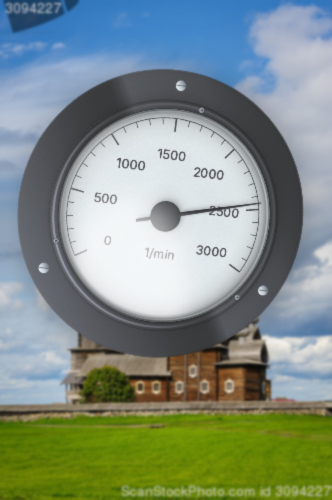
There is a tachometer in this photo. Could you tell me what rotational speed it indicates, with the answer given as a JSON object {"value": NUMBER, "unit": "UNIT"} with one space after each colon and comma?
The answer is {"value": 2450, "unit": "rpm"}
